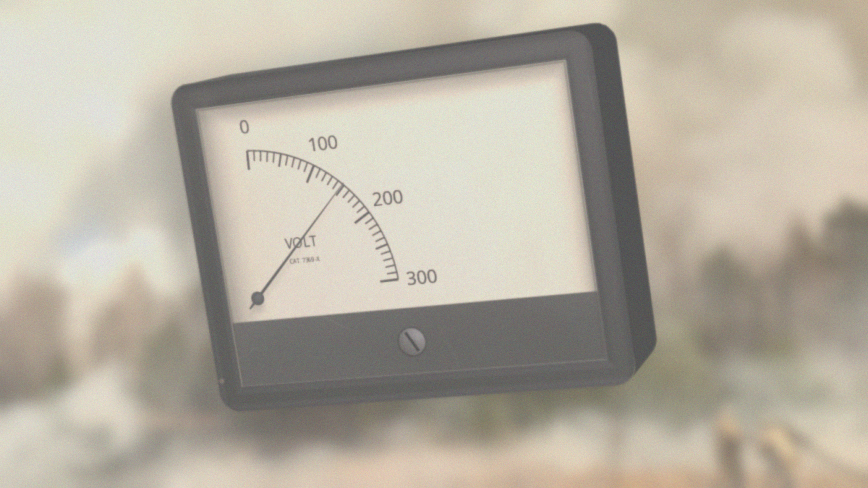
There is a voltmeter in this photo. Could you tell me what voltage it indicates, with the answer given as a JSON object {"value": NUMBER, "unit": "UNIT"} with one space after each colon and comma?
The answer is {"value": 150, "unit": "V"}
